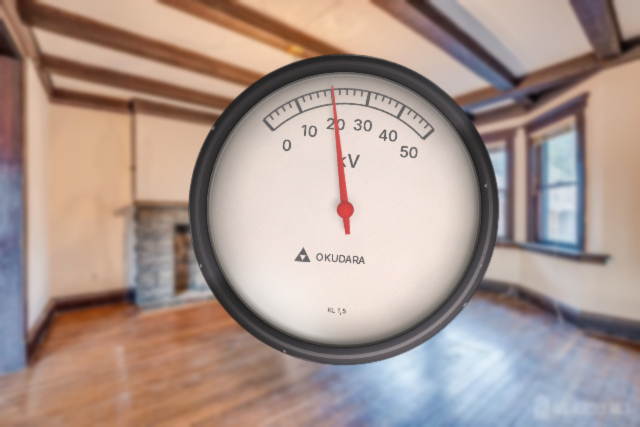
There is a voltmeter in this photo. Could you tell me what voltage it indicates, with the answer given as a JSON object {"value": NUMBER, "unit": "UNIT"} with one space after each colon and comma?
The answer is {"value": 20, "unit": "kV"}
